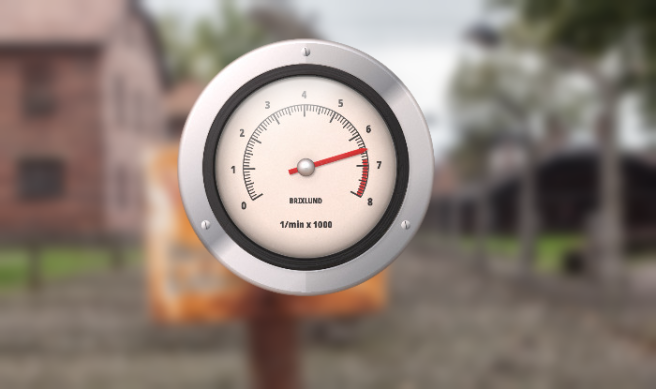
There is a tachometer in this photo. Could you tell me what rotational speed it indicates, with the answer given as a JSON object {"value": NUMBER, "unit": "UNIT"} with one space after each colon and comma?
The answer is {"value": 6500, "unit": "rpm"}
